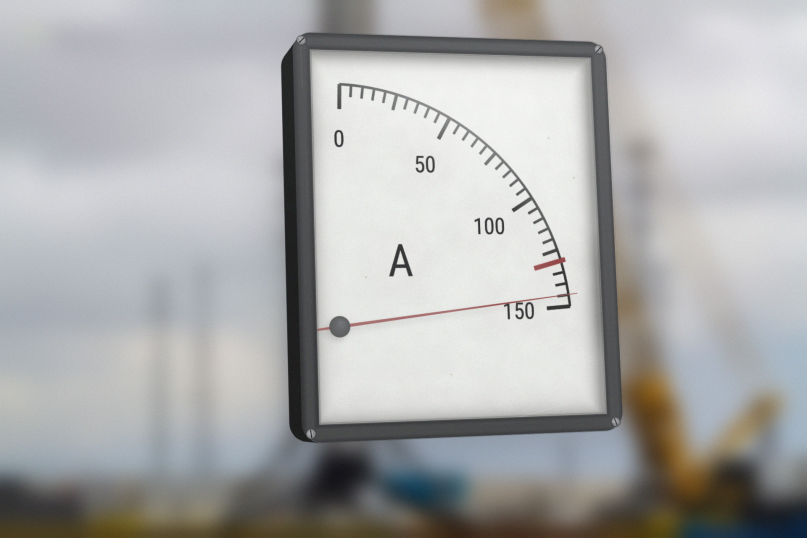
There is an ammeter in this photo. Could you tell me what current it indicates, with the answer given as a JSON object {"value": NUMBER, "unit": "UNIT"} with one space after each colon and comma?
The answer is {"value": 145, "unit": "A"}
